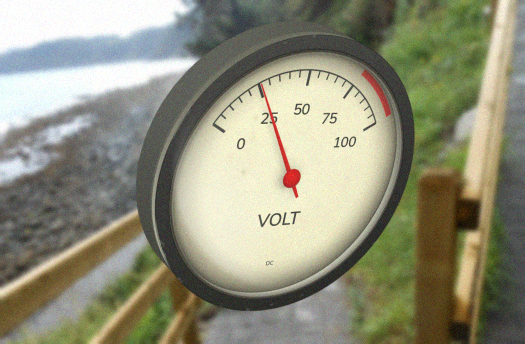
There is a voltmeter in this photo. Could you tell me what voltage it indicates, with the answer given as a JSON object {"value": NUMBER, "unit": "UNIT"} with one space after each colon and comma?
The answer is {"value": 25, "unit": "V"}
